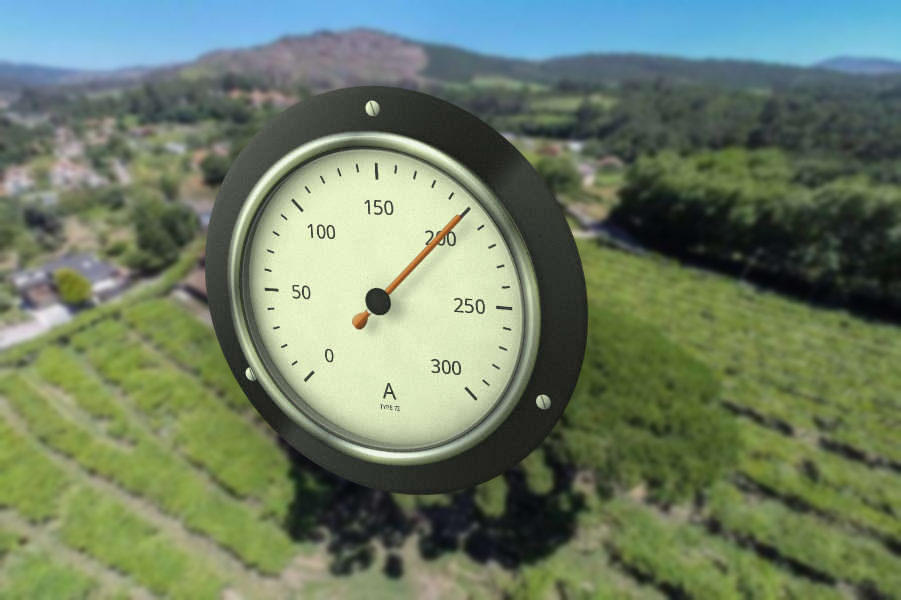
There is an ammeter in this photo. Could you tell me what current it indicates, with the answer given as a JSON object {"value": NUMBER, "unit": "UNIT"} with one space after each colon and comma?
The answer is {"value": 200, "unit": "A"}
